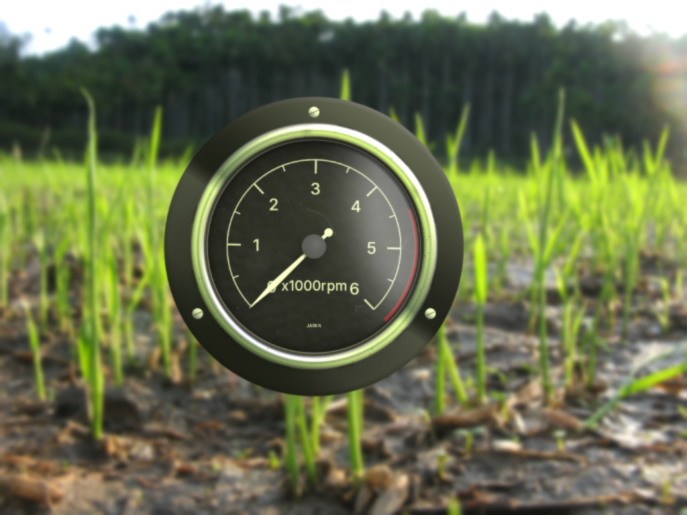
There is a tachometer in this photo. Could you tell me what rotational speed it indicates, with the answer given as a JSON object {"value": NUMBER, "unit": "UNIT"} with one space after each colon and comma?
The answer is {"value": 0, "unit": "rpm"}
